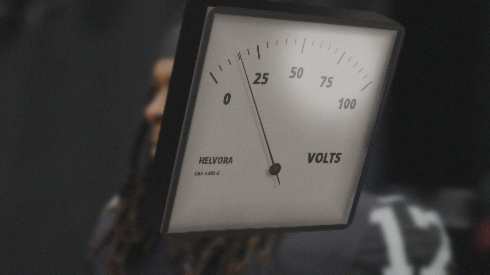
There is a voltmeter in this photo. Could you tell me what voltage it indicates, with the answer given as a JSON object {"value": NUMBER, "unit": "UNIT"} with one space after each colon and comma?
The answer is {"value": 15, "unit": "V"}
